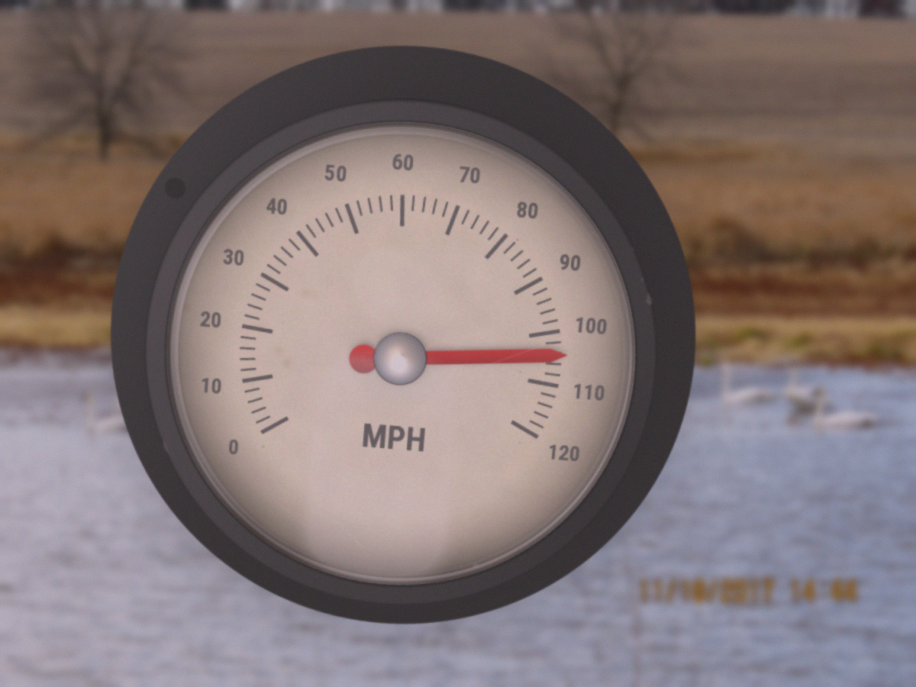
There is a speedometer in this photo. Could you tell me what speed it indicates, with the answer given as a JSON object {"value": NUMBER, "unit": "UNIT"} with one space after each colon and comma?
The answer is {"value": 104, "unit": "mph"}
